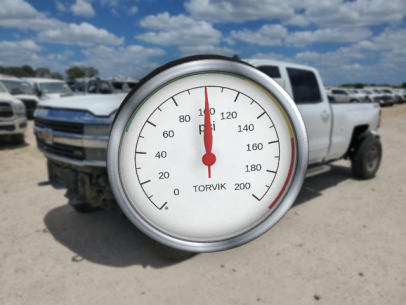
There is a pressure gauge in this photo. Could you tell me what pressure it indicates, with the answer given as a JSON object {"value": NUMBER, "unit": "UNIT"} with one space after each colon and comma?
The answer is {"value": 100, "unit": "psi"}
